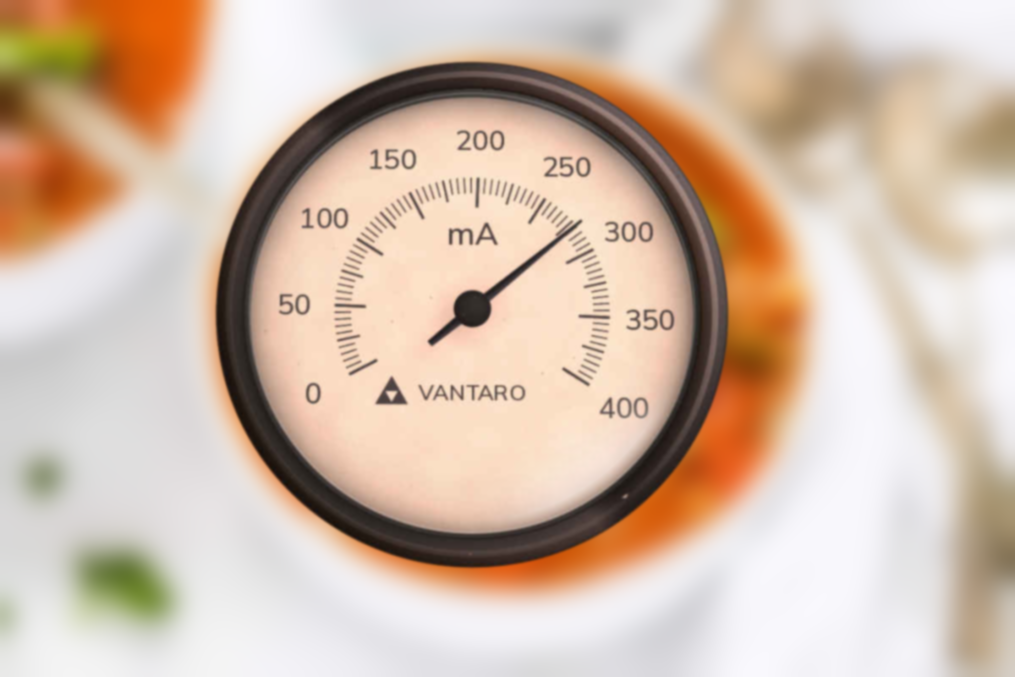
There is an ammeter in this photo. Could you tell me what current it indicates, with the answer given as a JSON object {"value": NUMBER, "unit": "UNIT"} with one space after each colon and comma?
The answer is {"value": 280, "unit": "mA"}
